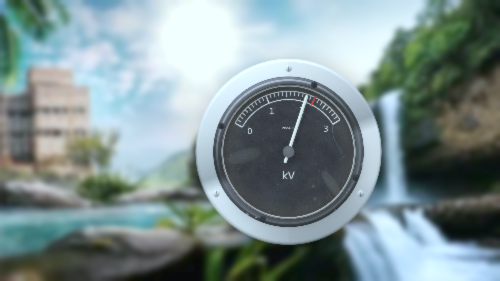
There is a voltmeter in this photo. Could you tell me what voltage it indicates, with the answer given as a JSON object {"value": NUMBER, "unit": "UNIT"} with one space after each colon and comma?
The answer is {"value": 2, "unit": "kV"}
